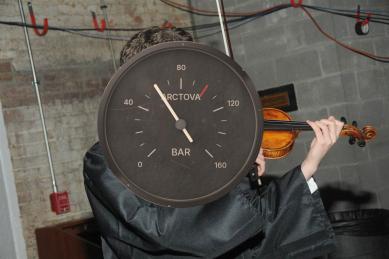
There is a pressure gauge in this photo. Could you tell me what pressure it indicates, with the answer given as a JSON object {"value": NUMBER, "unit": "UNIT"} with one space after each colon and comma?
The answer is {"value": 60, "unit": "bar"}
